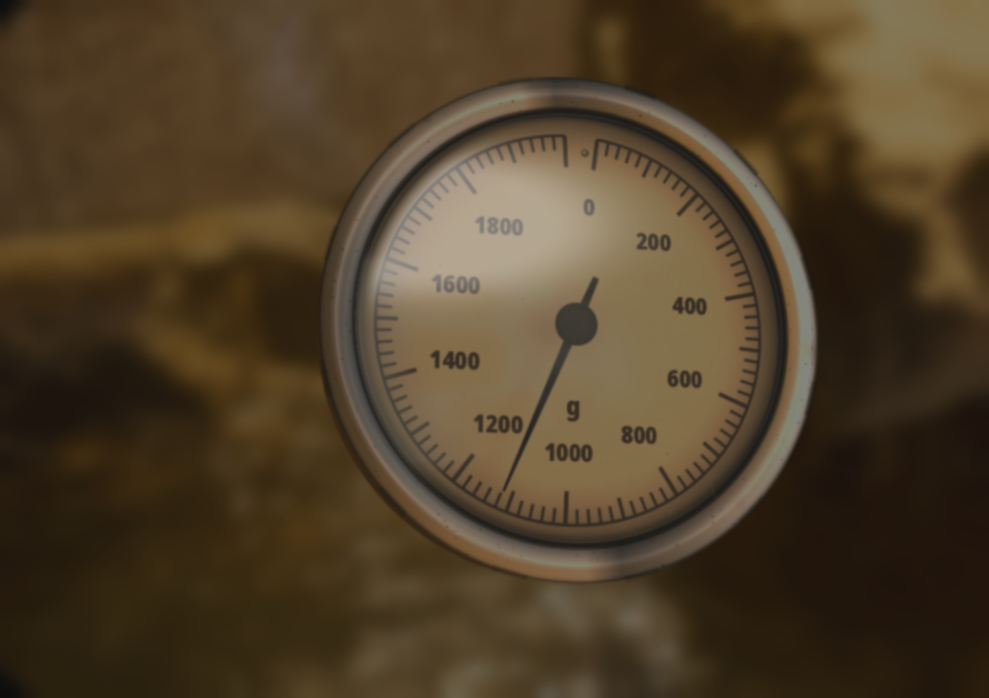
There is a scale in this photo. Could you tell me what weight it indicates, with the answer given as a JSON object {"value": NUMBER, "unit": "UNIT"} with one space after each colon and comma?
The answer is {"value": 1120, "unit": "g"}
